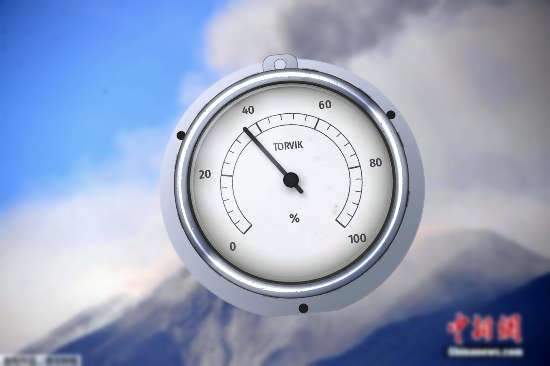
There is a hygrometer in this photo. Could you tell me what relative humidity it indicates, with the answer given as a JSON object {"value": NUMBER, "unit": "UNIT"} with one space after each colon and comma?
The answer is {"value": 36, "unit": "%"}
